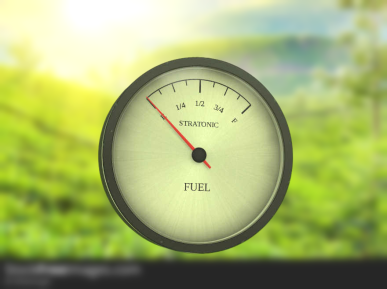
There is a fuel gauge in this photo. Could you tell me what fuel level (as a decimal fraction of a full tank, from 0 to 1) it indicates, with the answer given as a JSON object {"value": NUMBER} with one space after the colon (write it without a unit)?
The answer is {"value": 0}
